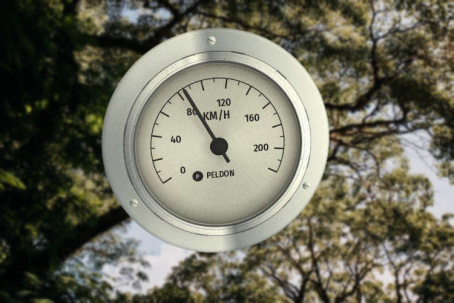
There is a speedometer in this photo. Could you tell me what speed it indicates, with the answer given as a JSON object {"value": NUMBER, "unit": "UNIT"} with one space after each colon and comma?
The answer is {"value": 85, "unit": "km/h"}
